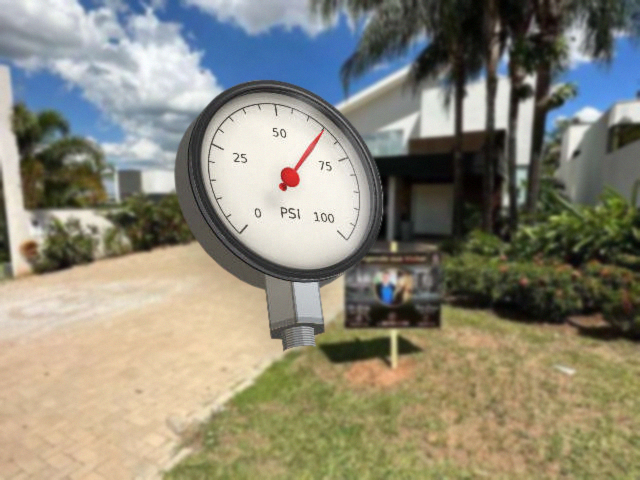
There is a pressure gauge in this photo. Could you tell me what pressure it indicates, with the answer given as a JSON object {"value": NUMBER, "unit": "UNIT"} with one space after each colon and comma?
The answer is {"value": 65, "unit": "psi"}
